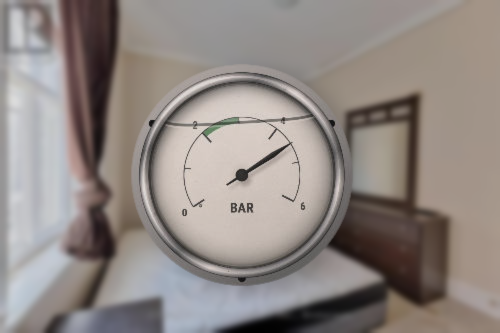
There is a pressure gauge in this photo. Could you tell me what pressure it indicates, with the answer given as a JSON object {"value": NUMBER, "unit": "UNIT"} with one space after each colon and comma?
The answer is {"value": 4.5, "unit": "bar"}
